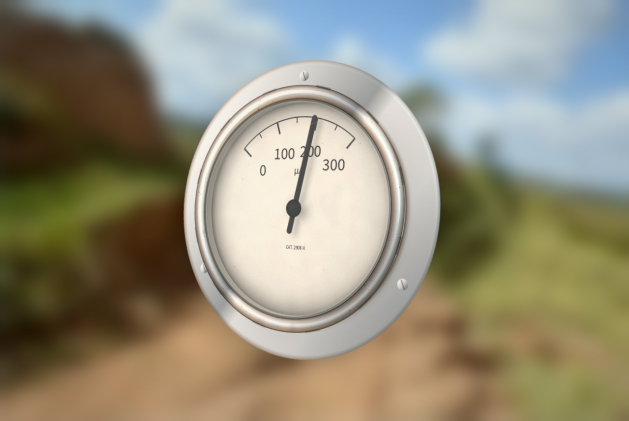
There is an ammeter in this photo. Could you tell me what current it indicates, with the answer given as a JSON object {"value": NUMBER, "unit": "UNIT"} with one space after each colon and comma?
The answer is {"value": 200, "unit": "µA"}
